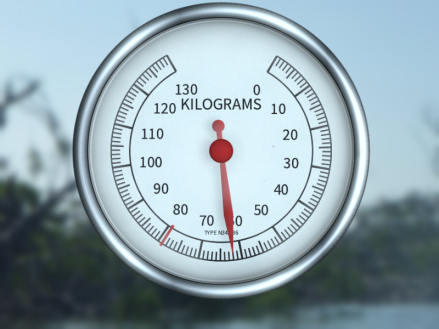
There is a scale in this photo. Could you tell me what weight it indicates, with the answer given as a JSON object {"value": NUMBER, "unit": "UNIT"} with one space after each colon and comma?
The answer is {"value": 62, "unit": "kg"}
